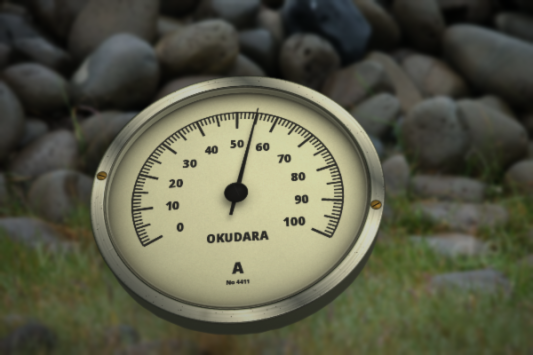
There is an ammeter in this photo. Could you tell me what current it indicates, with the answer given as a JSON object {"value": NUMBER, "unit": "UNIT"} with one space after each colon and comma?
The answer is {"value": 55, "unit": "A"}
